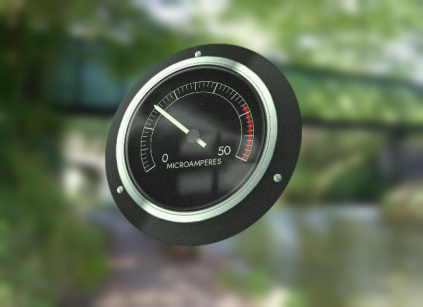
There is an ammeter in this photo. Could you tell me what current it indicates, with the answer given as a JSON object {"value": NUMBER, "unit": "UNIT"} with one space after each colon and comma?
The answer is {"value": 15, "unit": "µA"}
